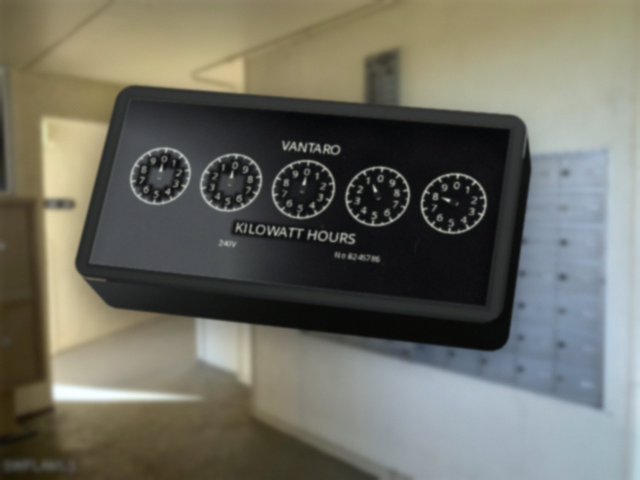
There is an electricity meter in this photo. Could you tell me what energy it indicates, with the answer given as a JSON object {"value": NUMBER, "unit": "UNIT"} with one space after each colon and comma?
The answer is {"value": 8, "unit": "kWh"}
